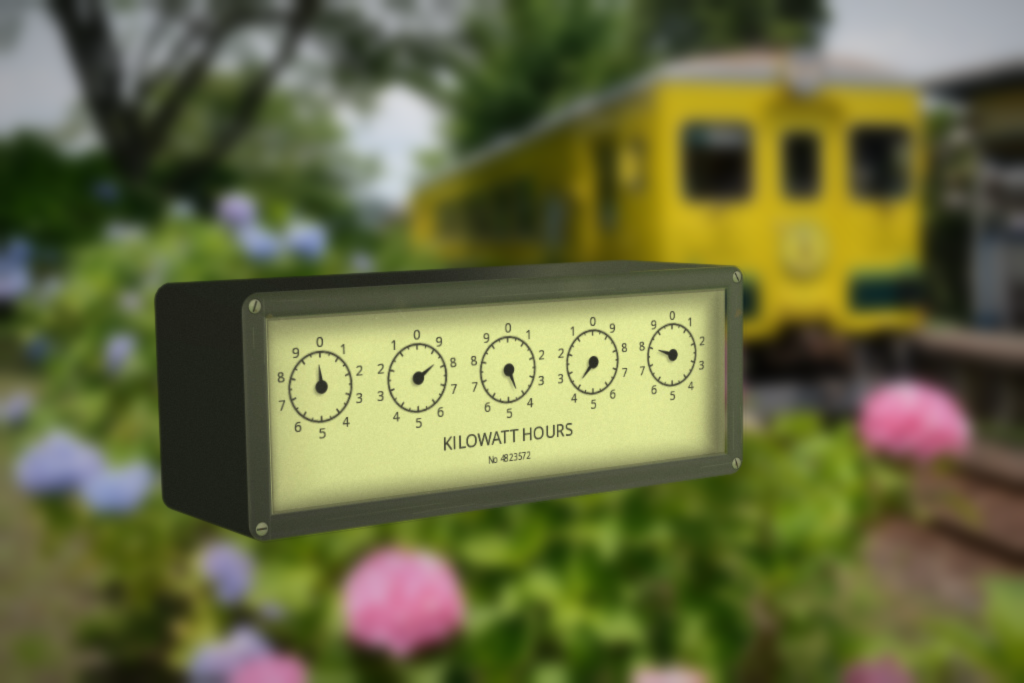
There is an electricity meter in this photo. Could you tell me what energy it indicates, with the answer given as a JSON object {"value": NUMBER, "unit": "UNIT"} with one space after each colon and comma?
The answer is {"value": 98438, "unit": "kWh"}
